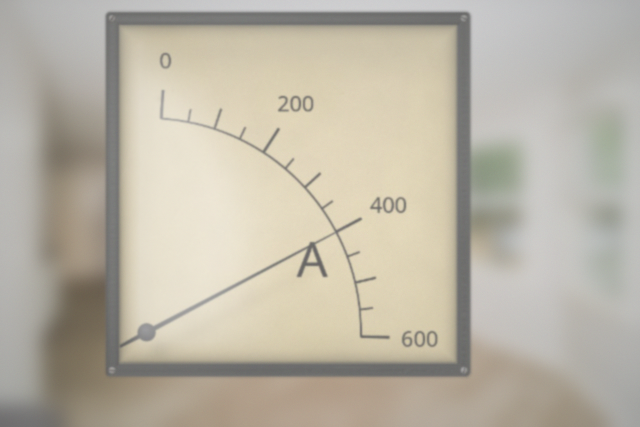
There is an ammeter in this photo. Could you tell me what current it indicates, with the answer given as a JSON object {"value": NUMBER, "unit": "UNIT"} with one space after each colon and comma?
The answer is {"value": 400, "unit": "A"}
